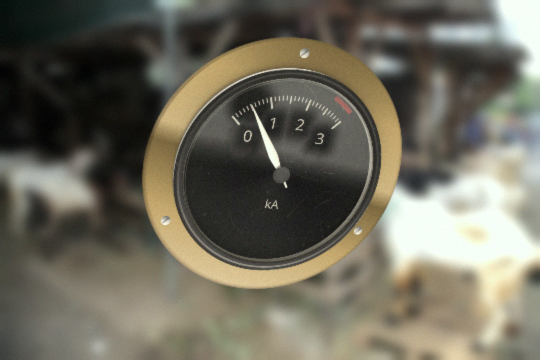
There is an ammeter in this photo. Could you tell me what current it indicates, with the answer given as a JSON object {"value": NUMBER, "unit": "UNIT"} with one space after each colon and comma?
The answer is {"value": 0.5, "unit": "kA"}
